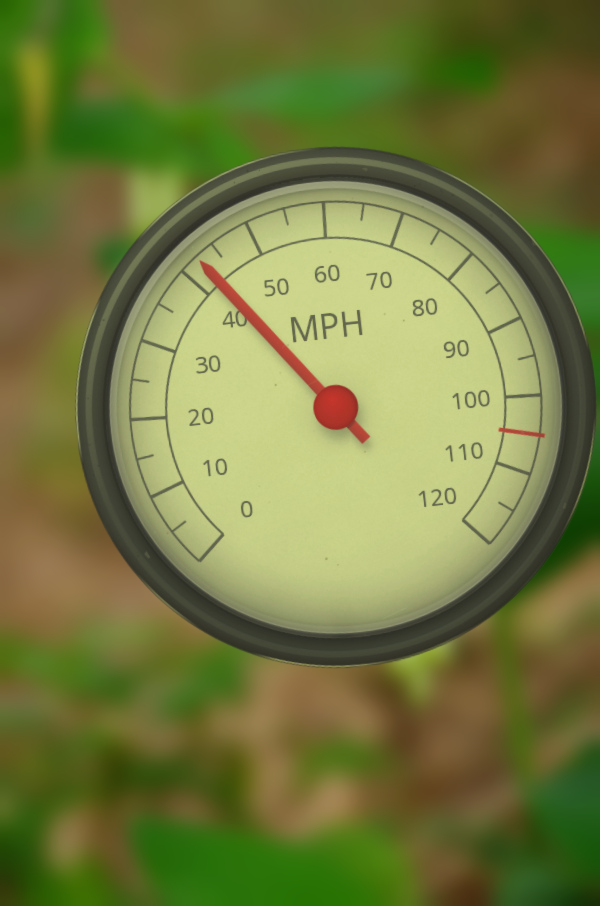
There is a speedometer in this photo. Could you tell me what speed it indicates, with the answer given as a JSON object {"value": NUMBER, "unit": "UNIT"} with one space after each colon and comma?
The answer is {"value": 42.5, "unit": "mph"}
